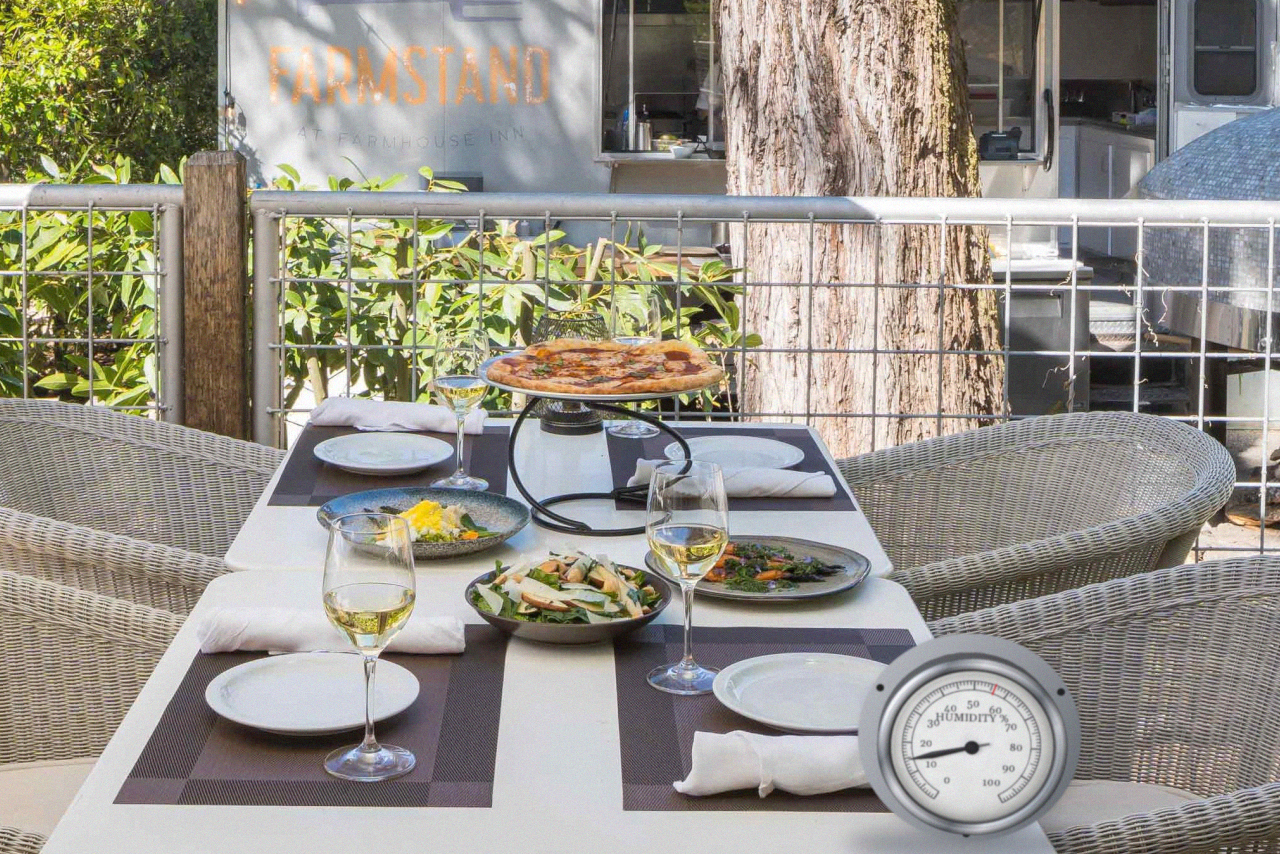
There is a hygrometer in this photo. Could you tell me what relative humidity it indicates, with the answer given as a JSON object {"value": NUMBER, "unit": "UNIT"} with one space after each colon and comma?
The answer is {"value": 15, "unit": "%"}
